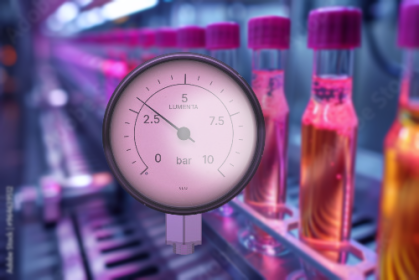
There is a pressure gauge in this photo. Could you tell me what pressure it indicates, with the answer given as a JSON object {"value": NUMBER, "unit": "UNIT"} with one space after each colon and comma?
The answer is {"value": 3, "unit": "bar"}
